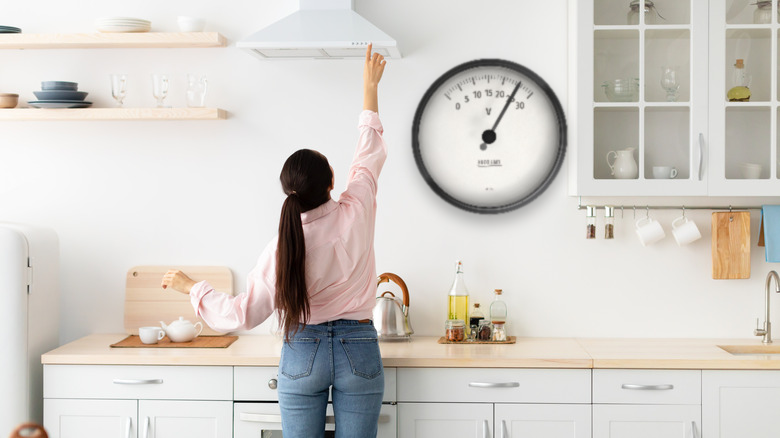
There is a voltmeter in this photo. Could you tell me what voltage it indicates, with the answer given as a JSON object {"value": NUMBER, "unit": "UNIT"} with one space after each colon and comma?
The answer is {"value": 25, "unit": "V"}
